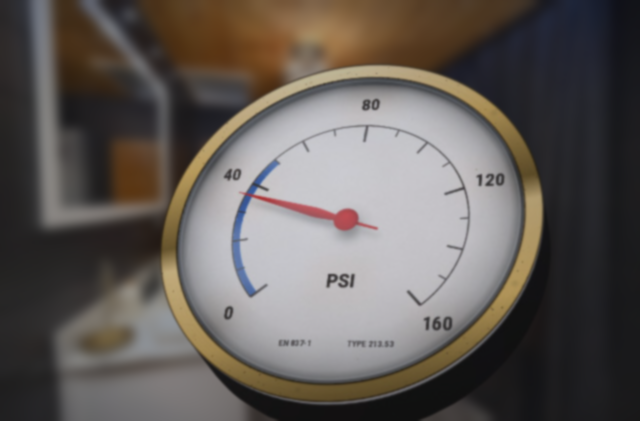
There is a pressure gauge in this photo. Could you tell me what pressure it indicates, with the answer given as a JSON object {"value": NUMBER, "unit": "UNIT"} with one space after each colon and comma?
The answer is {"value": 35, "unit": "psi"}
